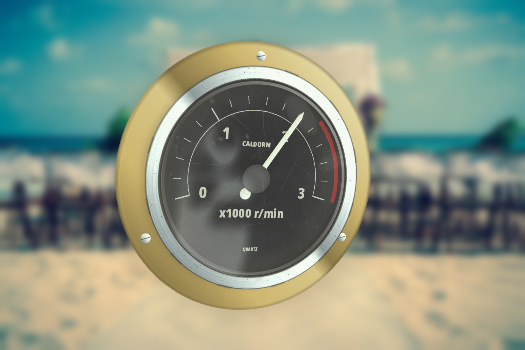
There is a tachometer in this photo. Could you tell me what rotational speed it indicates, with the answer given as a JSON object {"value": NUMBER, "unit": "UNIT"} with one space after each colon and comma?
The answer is {"value": 2000, "unit": "rpm"}
